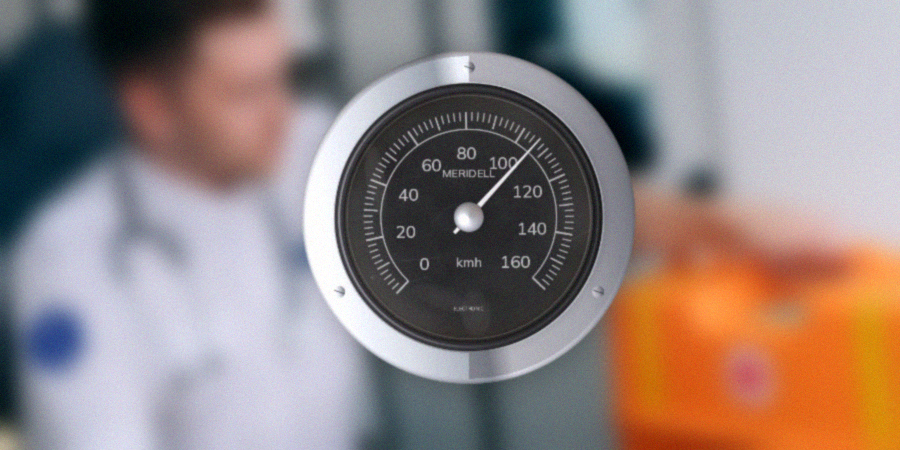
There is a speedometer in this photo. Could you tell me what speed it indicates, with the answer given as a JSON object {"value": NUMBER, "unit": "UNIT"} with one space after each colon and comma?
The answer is {"value": 106, "unit": "km/h"}
